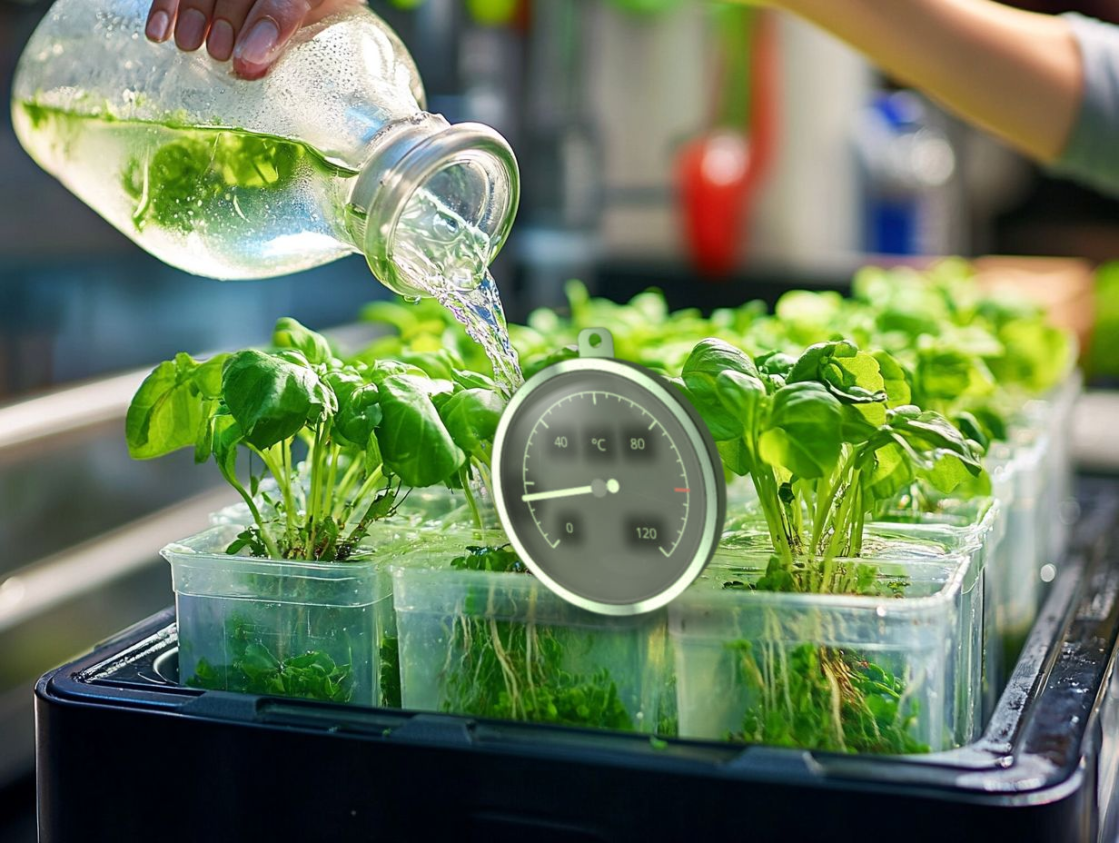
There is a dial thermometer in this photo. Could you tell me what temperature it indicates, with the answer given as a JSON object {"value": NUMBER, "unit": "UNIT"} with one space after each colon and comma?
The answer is {"value": 16, "unit": "°C"}
